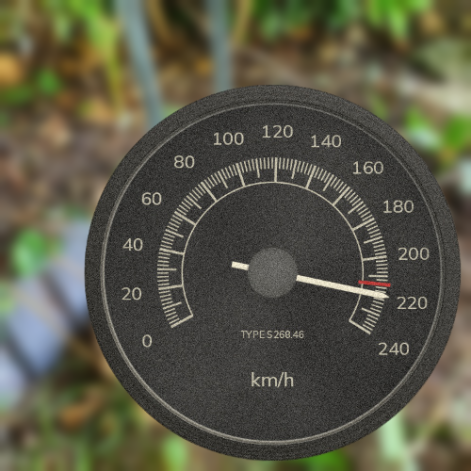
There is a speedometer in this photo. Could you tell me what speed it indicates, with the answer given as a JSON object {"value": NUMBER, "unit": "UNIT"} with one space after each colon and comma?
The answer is {"value": 220, "unit": "km/h"}
